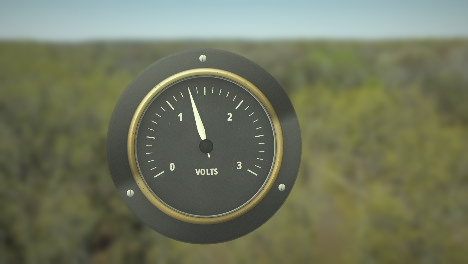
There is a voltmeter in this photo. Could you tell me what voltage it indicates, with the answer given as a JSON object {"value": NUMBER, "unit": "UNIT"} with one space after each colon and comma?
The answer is {"value": 1.3, "unit": "V"}
